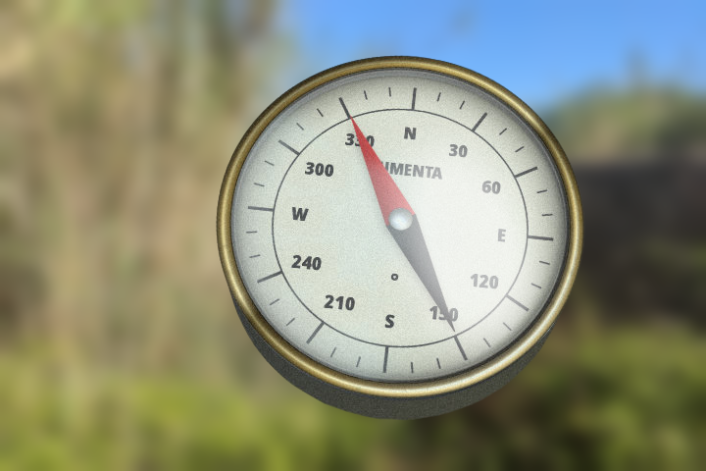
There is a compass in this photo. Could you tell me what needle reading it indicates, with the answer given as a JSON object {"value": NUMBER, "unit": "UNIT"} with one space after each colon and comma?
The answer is {"value": 330, "unit": "°"}
